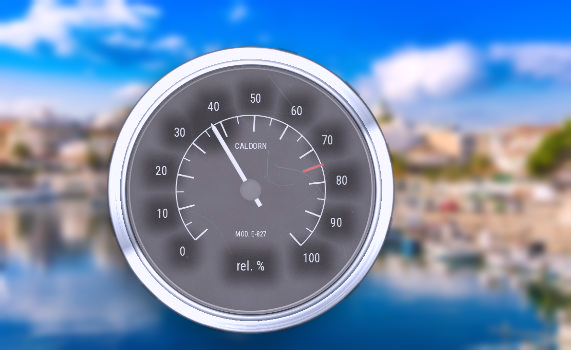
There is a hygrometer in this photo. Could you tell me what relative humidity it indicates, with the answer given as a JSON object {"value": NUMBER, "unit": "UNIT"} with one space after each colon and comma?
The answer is {"value": 37.5, "unit": "%"}
